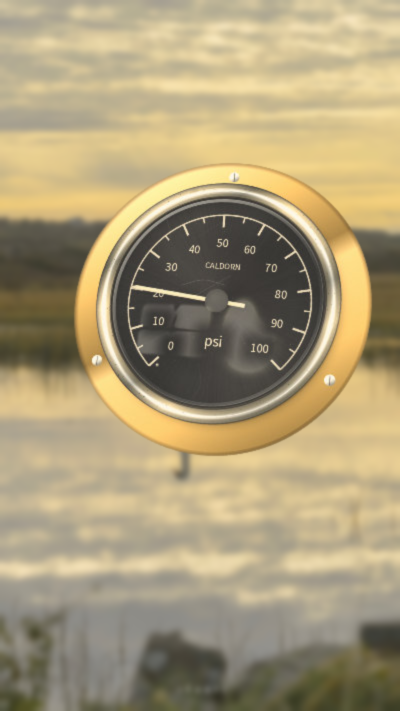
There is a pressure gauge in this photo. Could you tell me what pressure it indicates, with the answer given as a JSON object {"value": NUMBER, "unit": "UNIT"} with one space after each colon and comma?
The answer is {"value": 20, "unit": "psi"}
